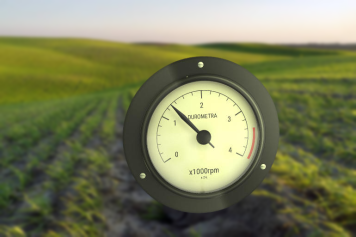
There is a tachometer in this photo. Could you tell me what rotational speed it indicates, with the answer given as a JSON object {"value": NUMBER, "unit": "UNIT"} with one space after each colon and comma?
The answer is {"value": 1300, "unit": "rpm"}
